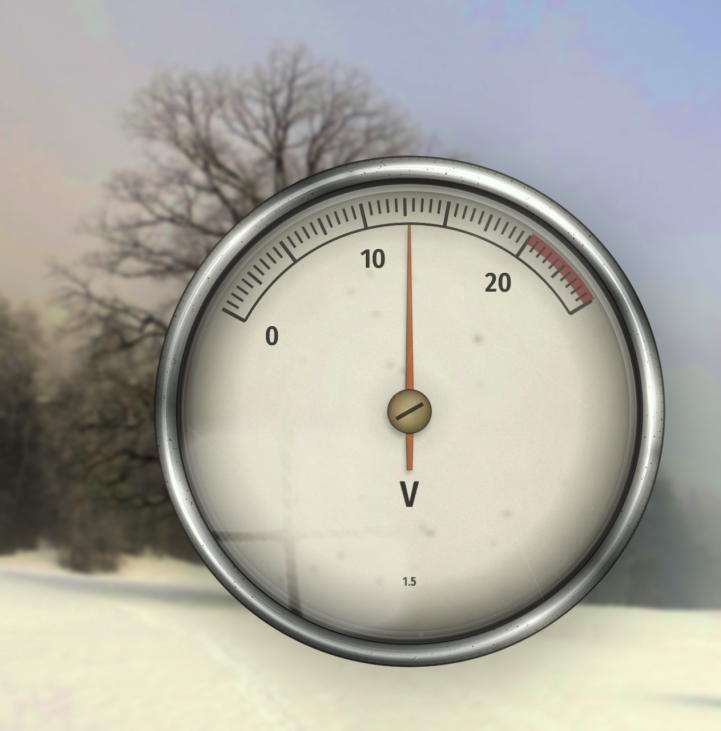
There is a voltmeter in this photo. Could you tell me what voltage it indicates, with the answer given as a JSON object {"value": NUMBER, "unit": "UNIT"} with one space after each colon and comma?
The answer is {"value": 12.75, "unit": "V"}
